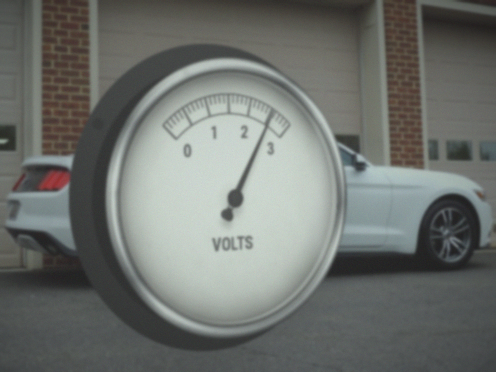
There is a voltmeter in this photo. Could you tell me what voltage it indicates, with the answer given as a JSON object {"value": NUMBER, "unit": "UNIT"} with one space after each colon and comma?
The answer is {"value": 2.5, "unit": "V"}
